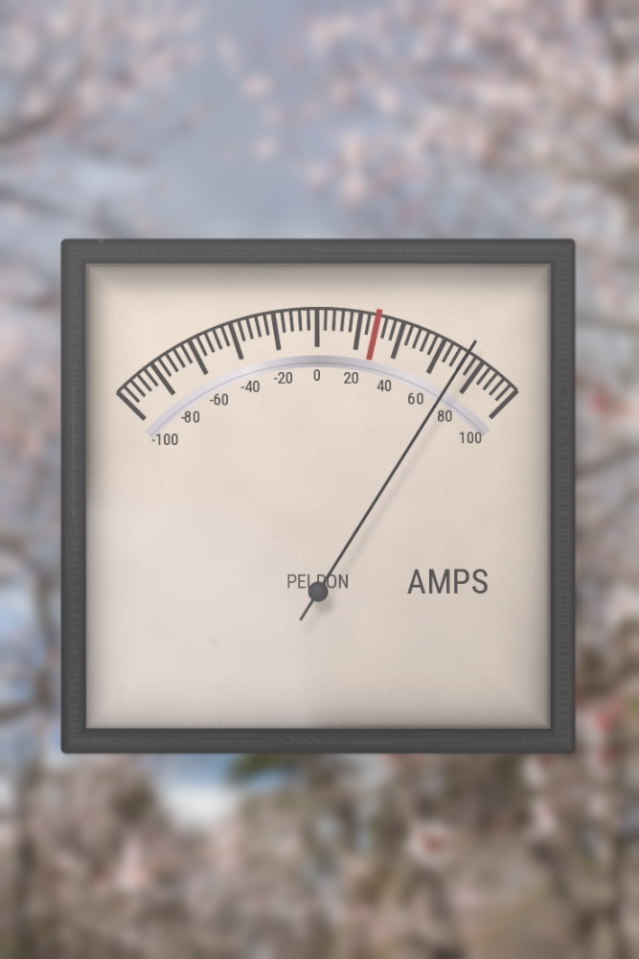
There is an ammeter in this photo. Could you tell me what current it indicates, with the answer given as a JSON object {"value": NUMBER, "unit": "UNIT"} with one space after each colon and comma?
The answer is {"value": 72, "unit": "A"}
